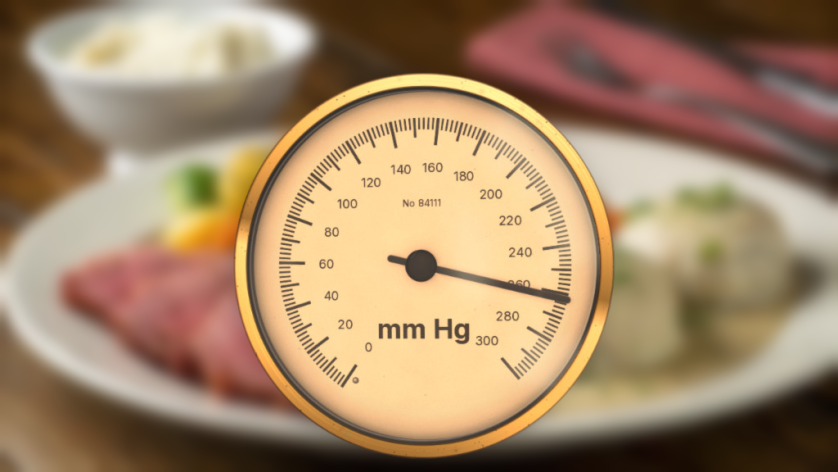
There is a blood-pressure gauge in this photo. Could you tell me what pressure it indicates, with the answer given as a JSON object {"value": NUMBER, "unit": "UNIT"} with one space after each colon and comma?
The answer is {"value": 262, "unit": "mmHg"}
